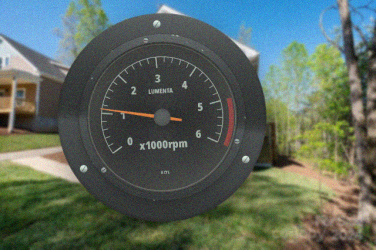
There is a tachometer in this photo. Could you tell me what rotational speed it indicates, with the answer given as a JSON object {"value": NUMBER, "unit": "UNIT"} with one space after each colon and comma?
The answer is {"value": 1100, "unit": "rpm"}
